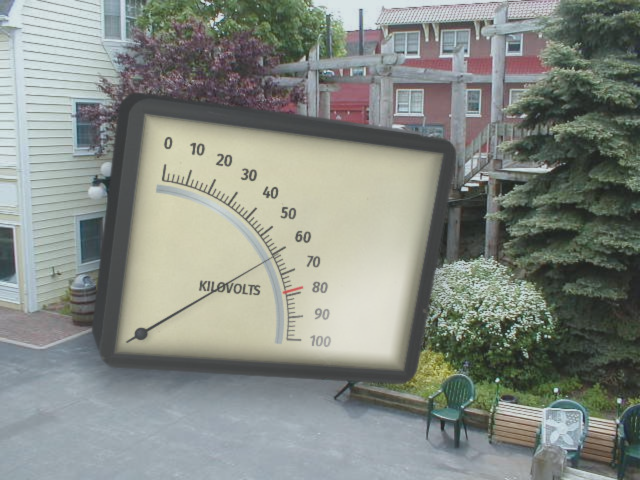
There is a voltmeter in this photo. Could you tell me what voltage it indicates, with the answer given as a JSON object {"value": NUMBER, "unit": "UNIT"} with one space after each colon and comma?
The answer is {"value": 60, "unit": "kV"}
